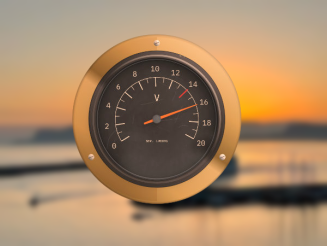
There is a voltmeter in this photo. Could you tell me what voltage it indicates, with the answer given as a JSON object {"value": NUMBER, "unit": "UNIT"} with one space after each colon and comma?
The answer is {"value": 16, "unit": "V"}
